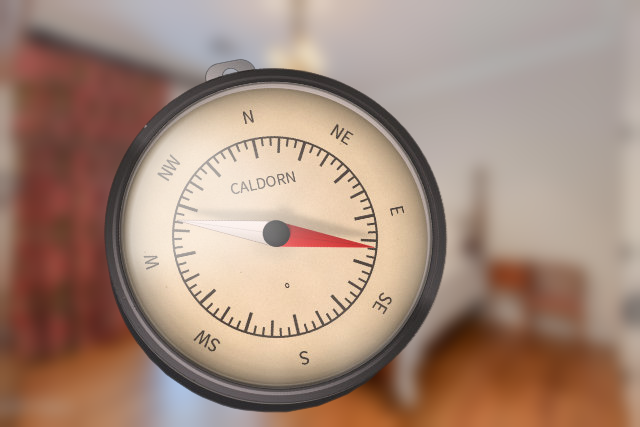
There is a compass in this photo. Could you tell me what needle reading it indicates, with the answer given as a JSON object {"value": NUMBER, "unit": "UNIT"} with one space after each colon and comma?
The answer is {"value": 110, "unit": "°"}
